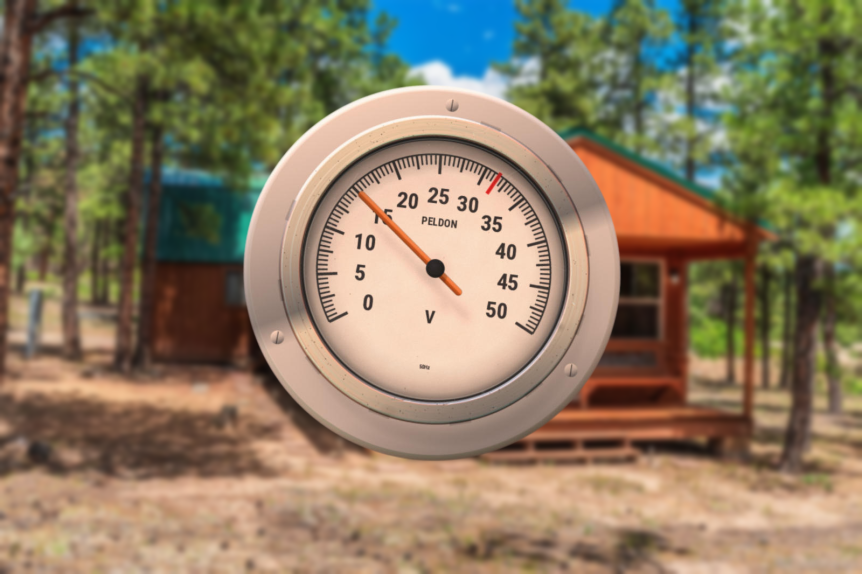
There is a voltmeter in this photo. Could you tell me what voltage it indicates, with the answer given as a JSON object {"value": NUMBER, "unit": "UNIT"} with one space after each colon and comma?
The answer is {"value": 15, "unit": "V"}
